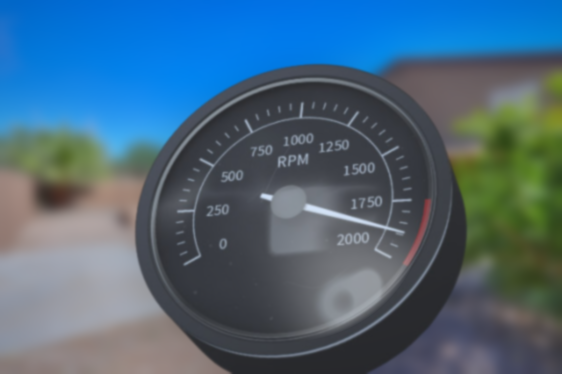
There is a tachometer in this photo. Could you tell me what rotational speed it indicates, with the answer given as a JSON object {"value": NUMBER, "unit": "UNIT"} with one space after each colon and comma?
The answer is {"value": 1900, "unit": "rpm"}
